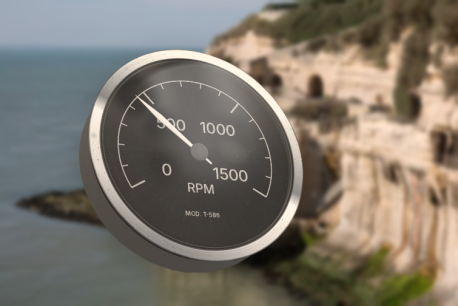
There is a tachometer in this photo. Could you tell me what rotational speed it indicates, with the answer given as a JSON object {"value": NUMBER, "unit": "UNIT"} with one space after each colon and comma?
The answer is {"value": 450, "unit": "rpm"}
